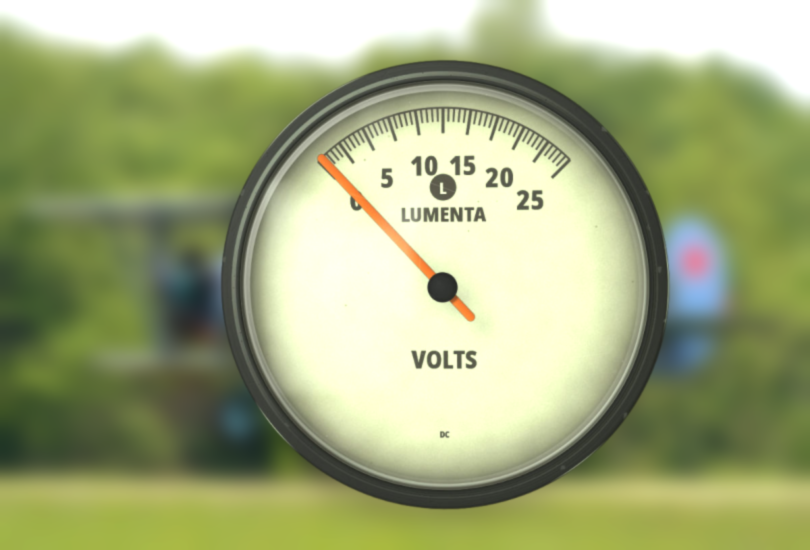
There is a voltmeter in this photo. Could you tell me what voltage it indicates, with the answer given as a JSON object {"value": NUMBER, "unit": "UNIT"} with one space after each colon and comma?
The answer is {"value": 0.5, "unit": "V"}
